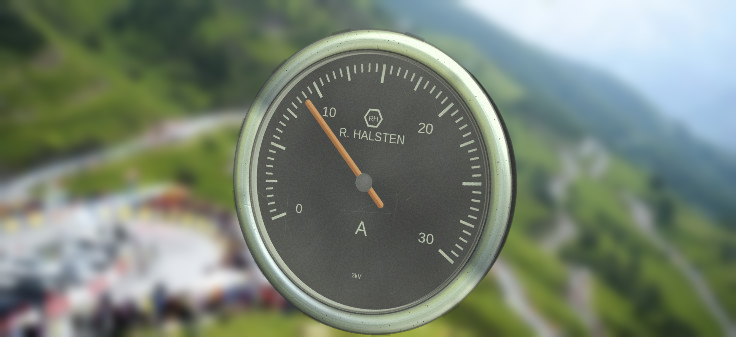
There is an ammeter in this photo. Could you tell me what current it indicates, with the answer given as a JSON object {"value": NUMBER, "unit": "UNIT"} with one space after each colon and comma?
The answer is {"value": 9, "unit": "A"}
